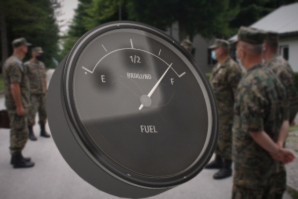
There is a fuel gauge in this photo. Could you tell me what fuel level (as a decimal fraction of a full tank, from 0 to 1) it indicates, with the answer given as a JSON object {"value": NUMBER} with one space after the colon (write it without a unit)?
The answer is {"value": 0.875}
